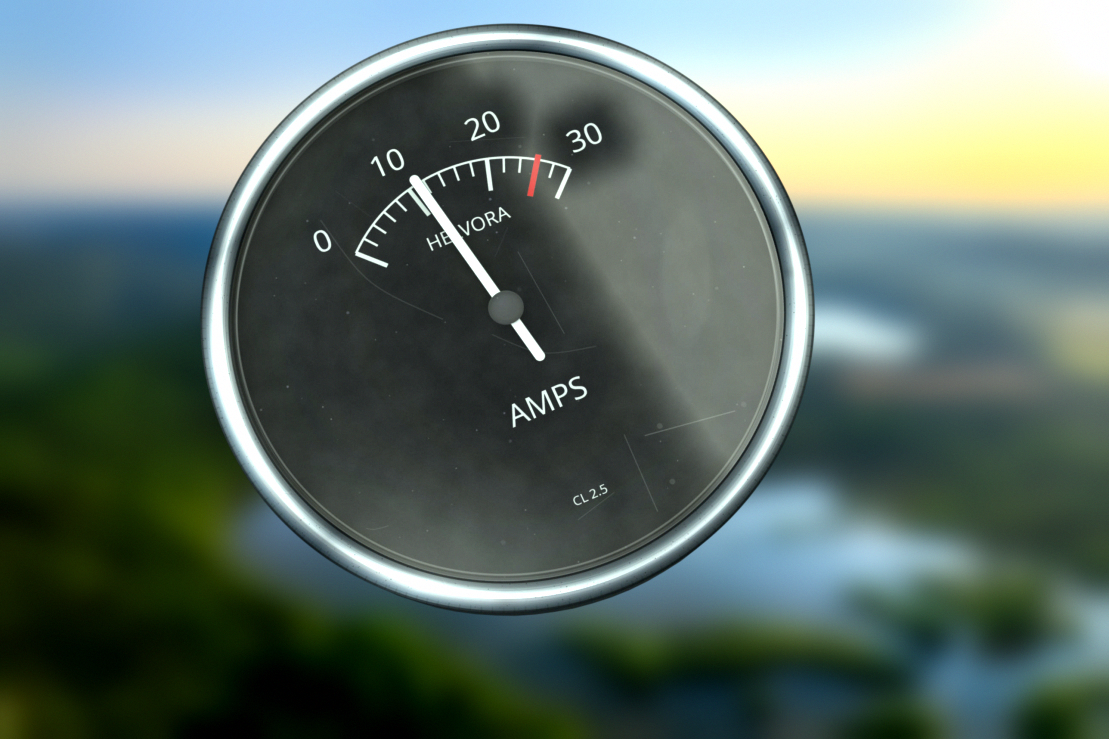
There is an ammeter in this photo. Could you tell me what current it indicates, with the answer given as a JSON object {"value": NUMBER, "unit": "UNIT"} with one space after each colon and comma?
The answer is {"value": 11, "unit": "A"}
